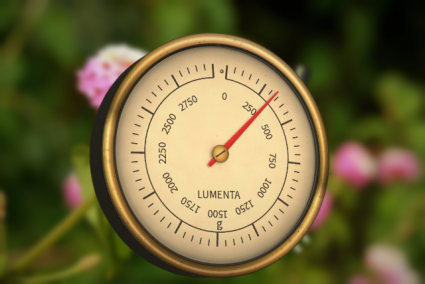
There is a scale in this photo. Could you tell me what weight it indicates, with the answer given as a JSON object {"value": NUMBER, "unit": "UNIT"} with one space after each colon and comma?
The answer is {"value": 325, "unit": "g"}
